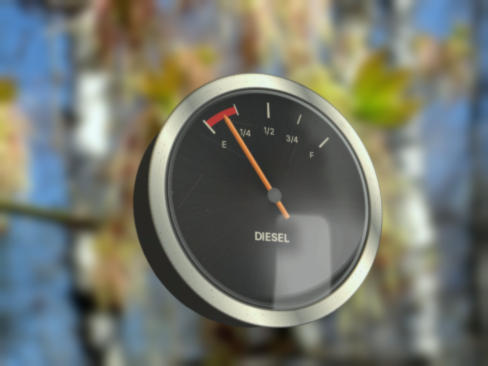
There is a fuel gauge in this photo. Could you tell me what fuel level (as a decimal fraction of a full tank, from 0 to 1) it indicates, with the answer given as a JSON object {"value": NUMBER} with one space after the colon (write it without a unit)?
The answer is {"value": 0.125}
